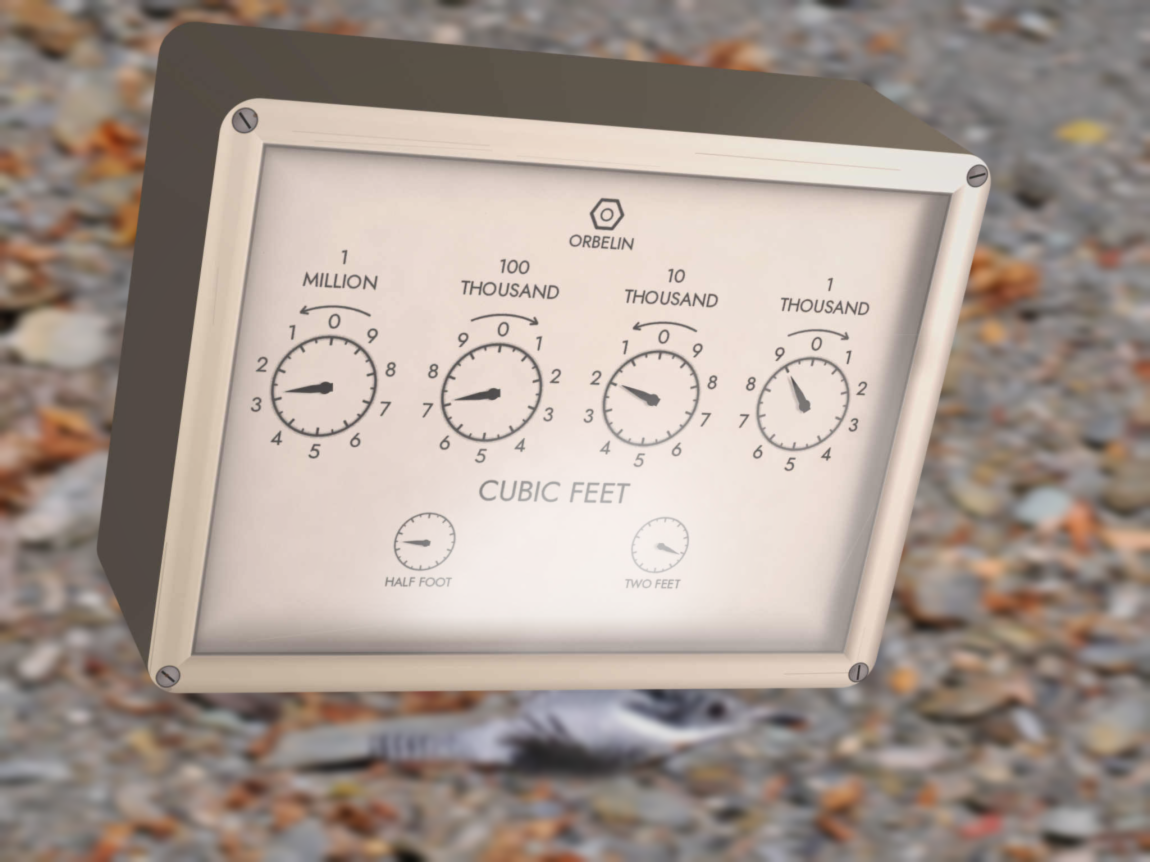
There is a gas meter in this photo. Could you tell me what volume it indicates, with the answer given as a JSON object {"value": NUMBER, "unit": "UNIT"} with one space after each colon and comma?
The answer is {"value": 271900, "unit": "ft³"}
